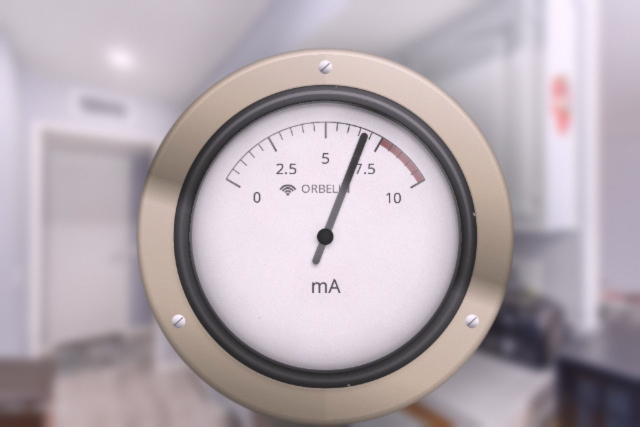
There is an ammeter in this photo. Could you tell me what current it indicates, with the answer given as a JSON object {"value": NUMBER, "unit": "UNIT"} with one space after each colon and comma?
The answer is {"value": 6.75, "unit": "mA"}
